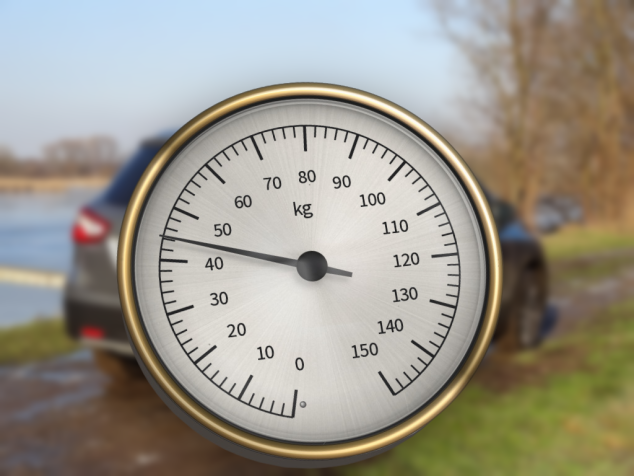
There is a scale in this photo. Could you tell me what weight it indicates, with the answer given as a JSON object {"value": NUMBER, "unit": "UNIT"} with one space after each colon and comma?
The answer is {"value": 44, "unit": "kg"}
